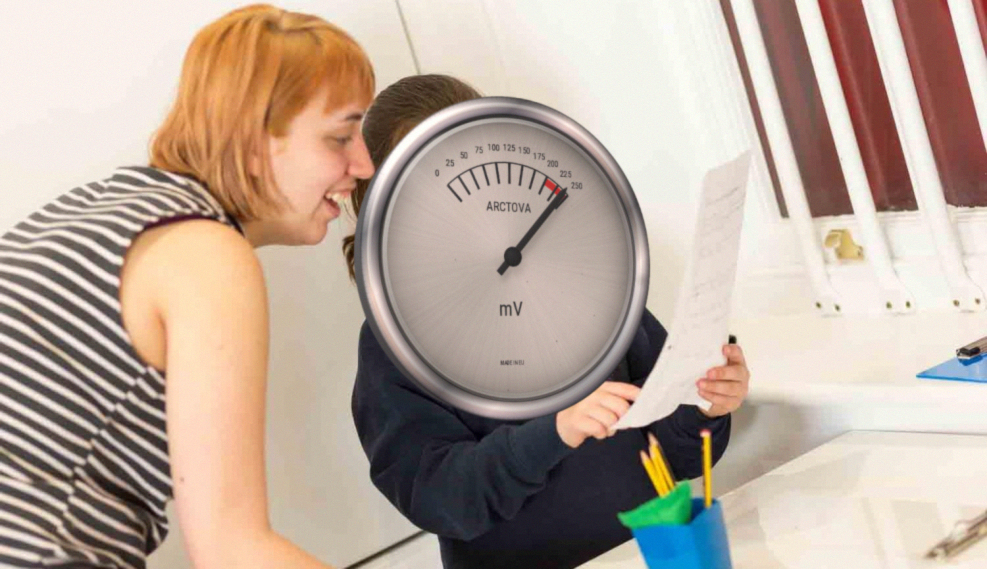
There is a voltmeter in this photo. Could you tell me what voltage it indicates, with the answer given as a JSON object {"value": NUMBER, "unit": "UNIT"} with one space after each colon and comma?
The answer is {"value": 237.5, "unit": "mV"}
